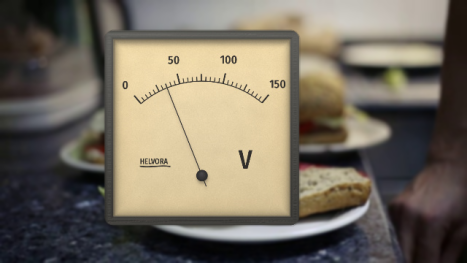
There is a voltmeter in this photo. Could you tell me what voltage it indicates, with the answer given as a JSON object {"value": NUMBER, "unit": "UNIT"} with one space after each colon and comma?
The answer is {"value": 35, "unit": "V"}
